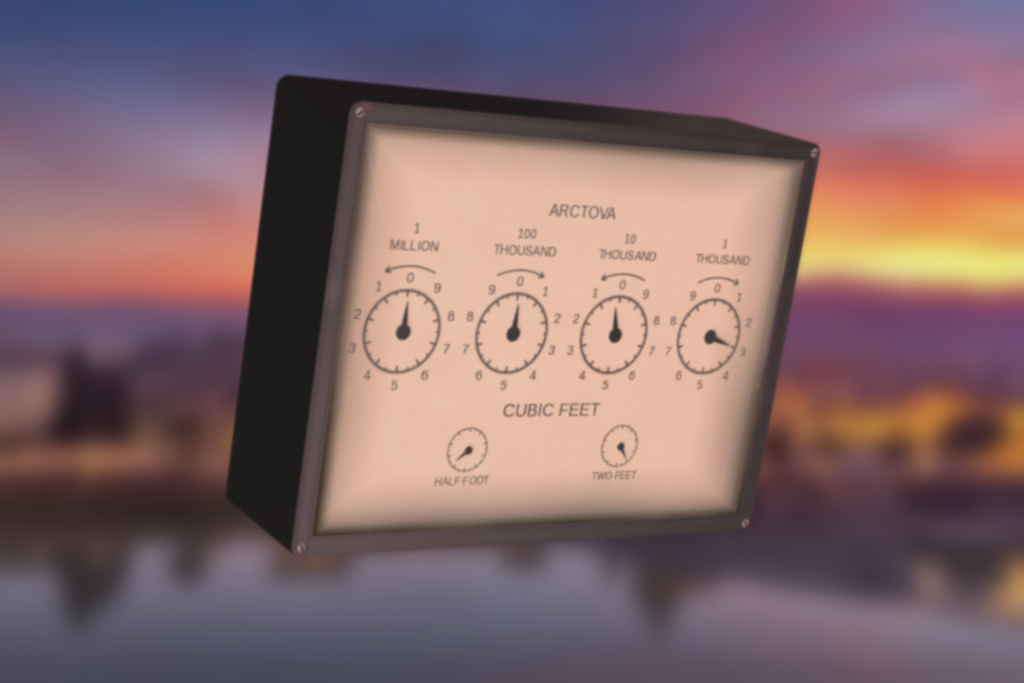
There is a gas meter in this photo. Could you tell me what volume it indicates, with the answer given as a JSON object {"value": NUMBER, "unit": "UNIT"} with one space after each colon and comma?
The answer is {"value": 300, "unit": "ft³"}
